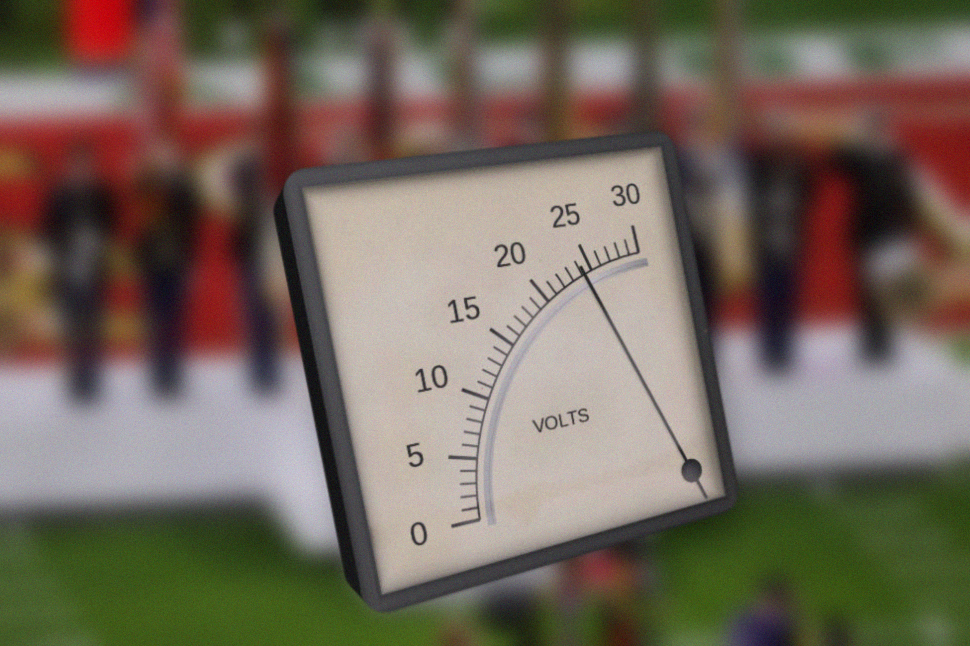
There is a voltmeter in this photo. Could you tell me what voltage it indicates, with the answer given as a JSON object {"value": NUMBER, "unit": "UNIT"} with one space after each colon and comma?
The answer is {"value": 24, "unit": "V"}
